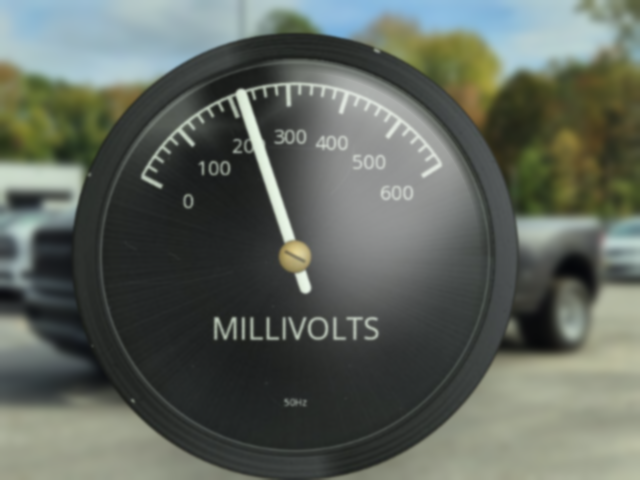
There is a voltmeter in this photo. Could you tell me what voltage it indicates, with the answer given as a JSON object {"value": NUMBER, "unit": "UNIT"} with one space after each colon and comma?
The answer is {"value": 220, "unit": "mV"}
